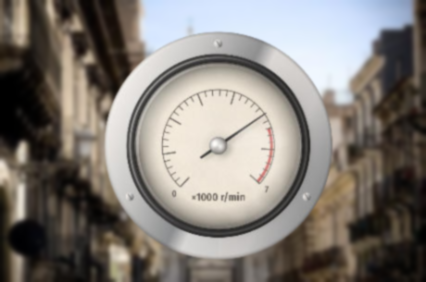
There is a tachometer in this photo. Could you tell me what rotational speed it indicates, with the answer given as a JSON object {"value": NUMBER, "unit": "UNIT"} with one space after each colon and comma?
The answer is {"value": 5000, "unit": "rpm"}
